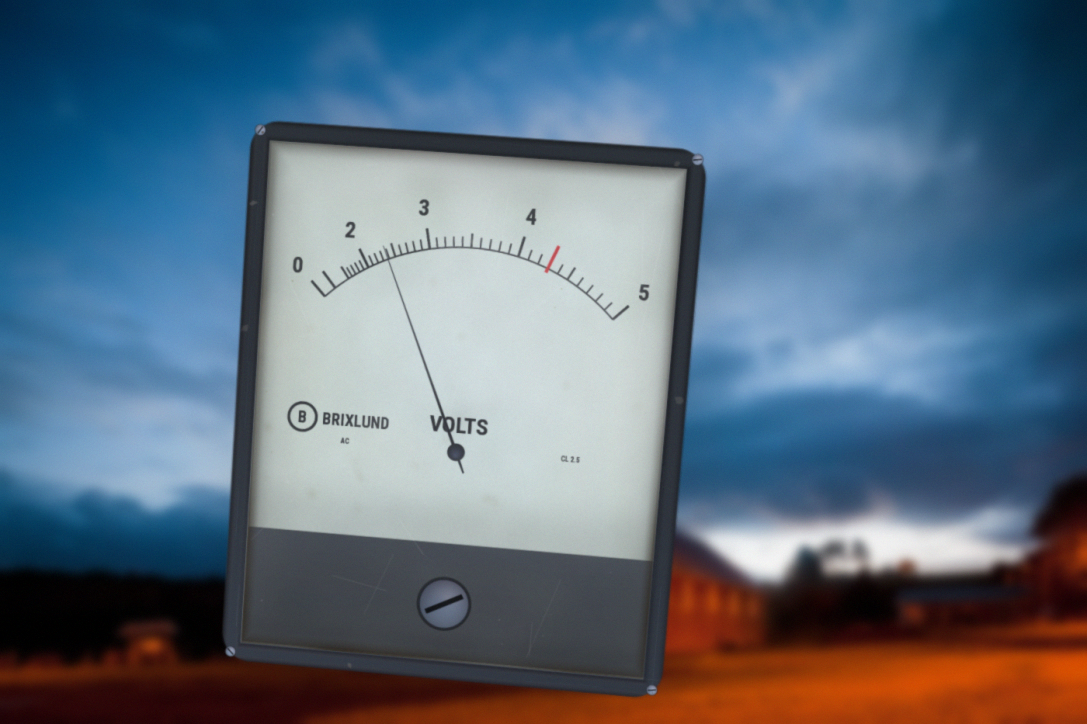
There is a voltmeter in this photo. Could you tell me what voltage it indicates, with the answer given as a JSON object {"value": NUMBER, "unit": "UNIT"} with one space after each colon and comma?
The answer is {"value": 2.4, "unit": "V"}
